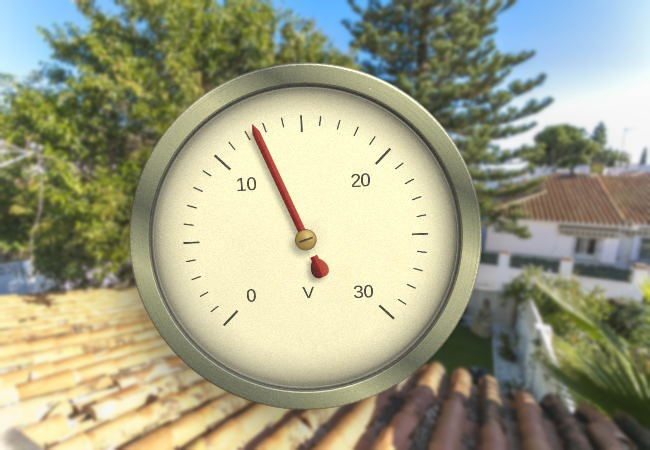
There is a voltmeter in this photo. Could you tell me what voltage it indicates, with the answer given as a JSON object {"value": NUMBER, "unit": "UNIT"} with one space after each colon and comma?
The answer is {"value": 12.5, "unit": "V"}
